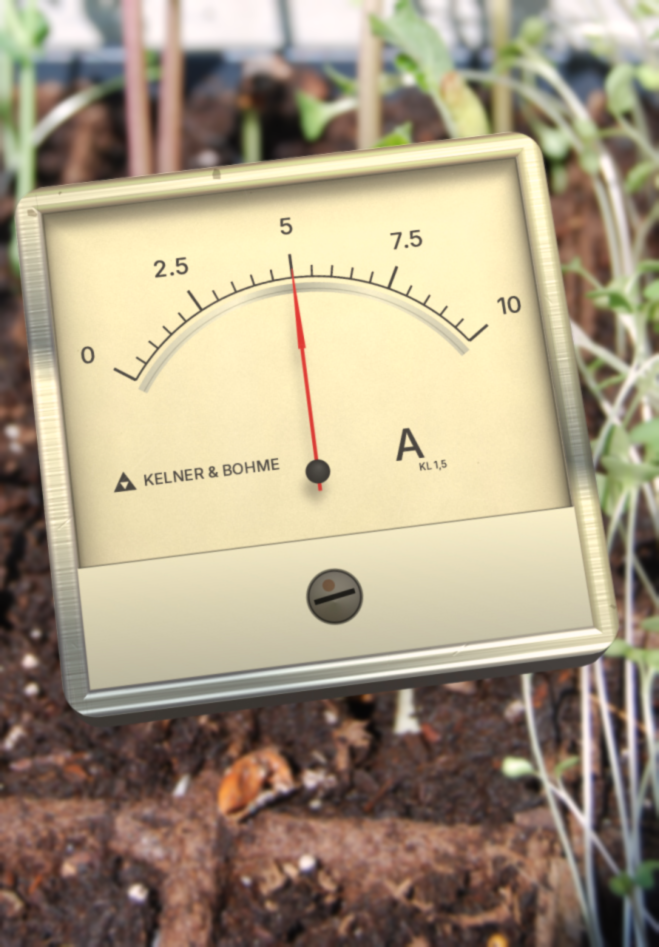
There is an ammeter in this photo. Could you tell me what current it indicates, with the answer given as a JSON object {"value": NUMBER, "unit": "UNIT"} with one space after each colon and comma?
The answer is {"value": 5, "unit": "A"}
